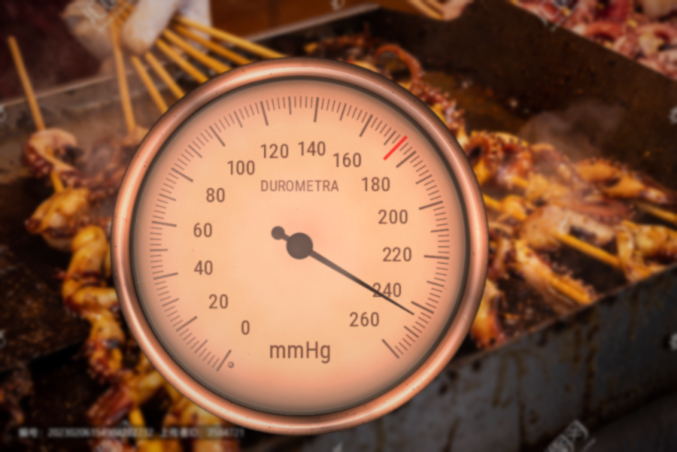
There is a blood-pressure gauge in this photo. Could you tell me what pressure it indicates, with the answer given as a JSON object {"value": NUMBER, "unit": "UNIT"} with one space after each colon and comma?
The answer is {"value": 244, "unit": "mmHg"}
